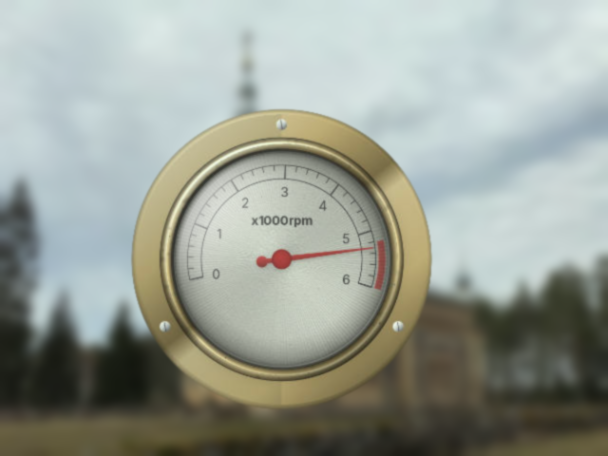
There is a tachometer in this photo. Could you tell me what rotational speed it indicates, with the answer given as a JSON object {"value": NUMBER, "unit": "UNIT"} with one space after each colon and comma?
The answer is {"value": 5300, "unit": "rpm"}
